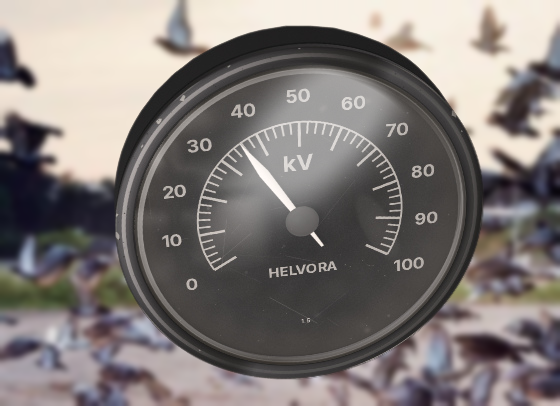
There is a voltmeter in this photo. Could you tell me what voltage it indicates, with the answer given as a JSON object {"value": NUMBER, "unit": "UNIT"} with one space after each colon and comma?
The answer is {"value": 36, "unit": "kV"}
